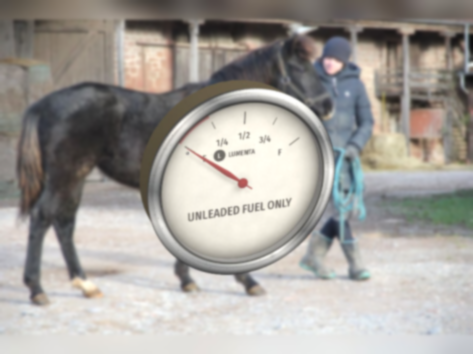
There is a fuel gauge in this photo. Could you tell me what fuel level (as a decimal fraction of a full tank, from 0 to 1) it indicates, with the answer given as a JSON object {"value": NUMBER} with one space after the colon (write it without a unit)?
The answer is {"value": 0}
